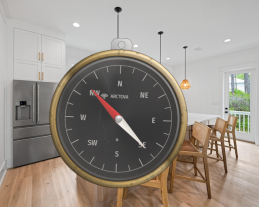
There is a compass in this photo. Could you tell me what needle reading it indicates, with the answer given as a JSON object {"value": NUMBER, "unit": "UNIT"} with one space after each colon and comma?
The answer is {"value": 315, "unit": "°"}
